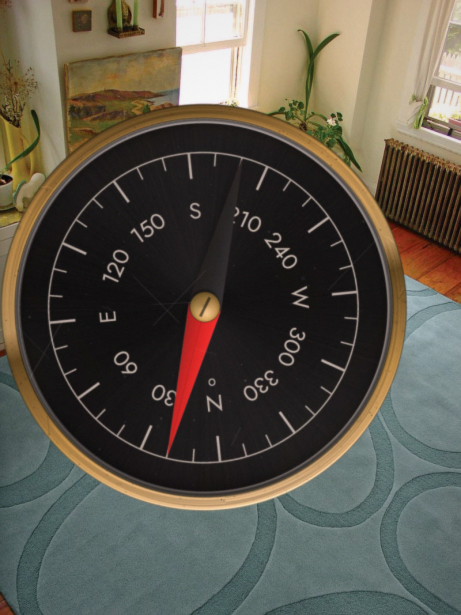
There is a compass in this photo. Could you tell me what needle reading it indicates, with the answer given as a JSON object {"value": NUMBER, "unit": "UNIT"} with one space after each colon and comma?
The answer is {"value": 20, "unit": "°"}
